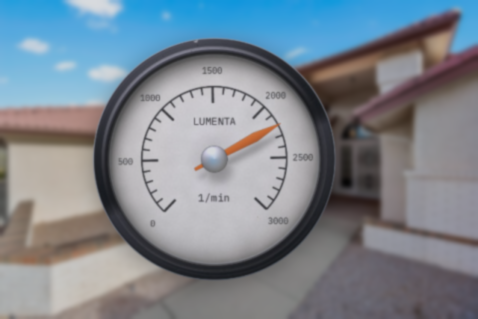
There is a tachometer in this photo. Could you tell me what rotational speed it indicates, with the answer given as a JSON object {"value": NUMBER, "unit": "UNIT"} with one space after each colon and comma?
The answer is {"value": 2200, "unit": "rpm"}
